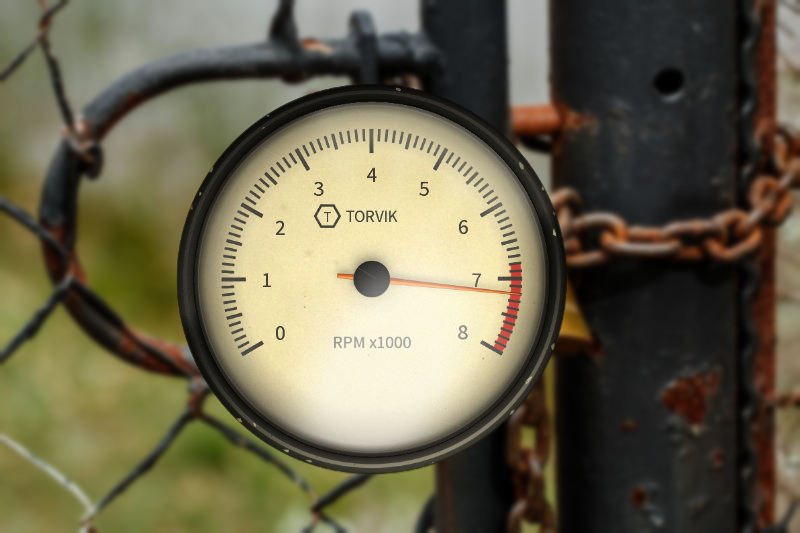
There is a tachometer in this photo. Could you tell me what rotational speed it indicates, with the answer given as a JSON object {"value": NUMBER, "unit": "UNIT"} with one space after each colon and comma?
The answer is {"value": 7200, "unit": "rpm"}
